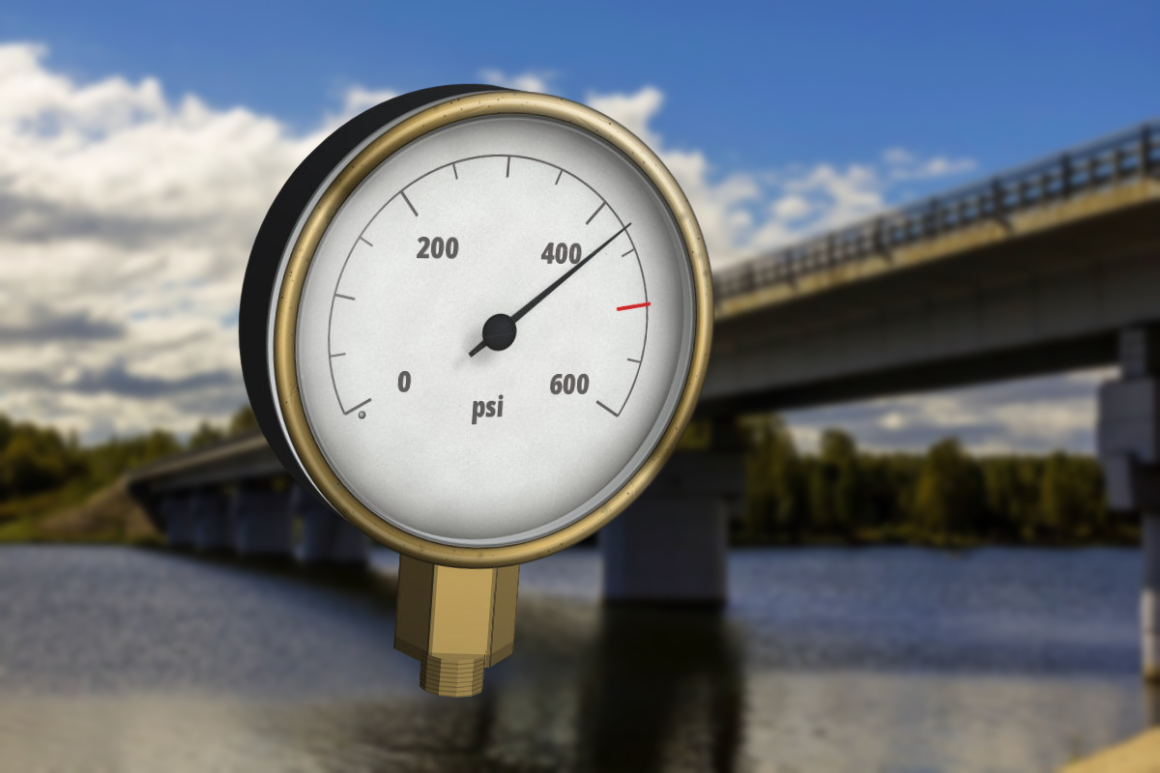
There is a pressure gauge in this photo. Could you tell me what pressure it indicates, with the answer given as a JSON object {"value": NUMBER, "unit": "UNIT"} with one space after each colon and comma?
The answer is {"value": 425, "unit": "psi"}
